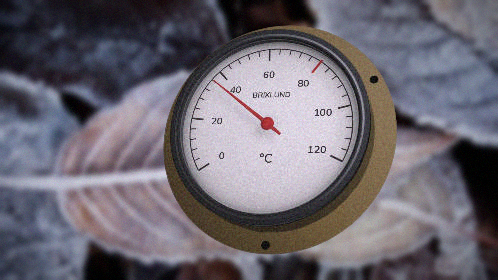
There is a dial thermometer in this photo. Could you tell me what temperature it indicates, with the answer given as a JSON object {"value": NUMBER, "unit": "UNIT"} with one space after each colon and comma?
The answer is {"value": 36, "unit": "°C"}
